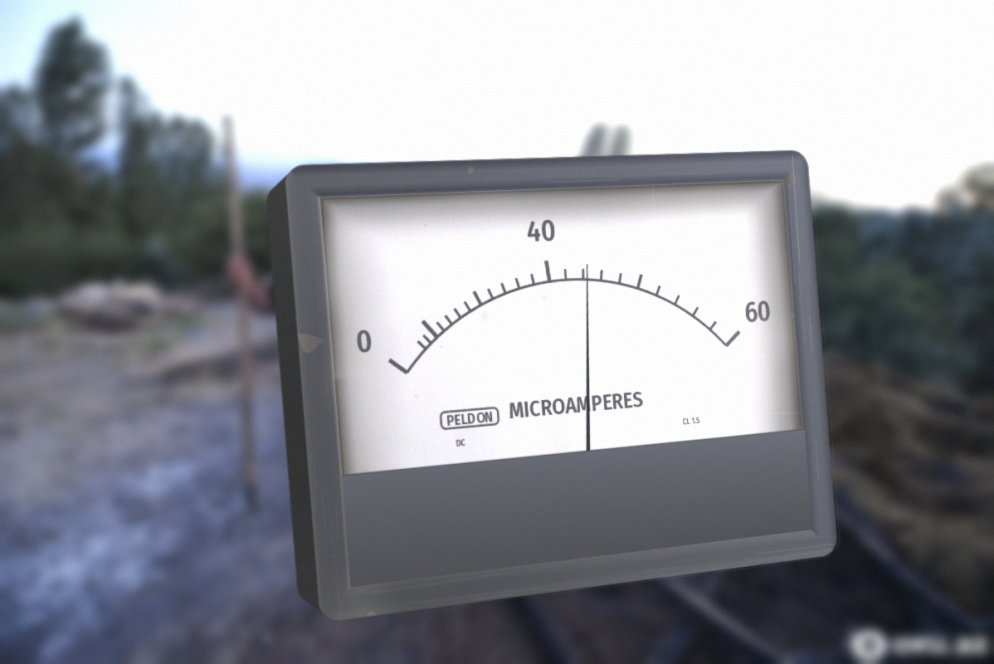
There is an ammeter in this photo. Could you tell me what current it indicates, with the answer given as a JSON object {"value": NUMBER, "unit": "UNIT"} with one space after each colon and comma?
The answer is {"value": 44, "unit": "µA"}
